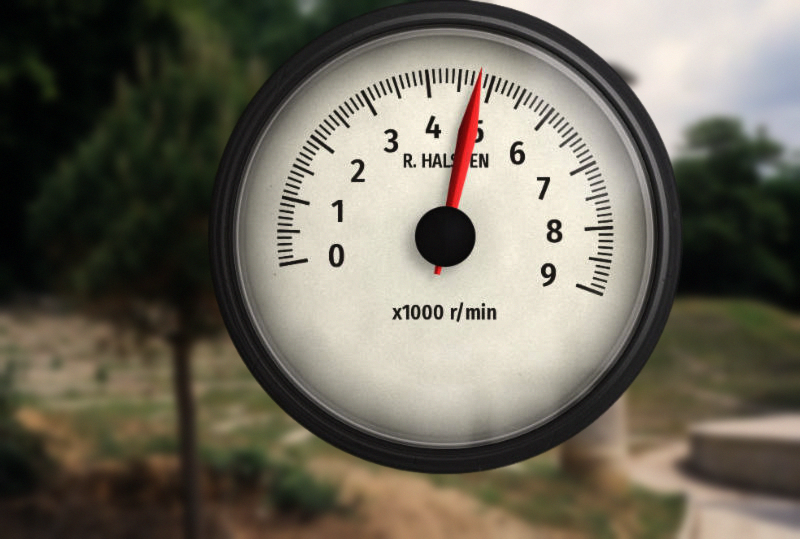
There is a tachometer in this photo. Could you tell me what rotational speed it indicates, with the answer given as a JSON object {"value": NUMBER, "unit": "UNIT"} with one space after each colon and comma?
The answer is {"value": 4800, "unit": "rpm"}
